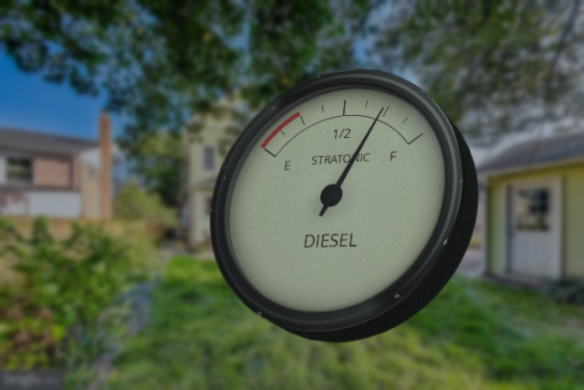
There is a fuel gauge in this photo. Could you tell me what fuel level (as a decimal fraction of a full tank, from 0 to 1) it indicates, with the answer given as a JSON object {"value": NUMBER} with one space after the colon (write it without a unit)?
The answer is {"value": 0.75}
